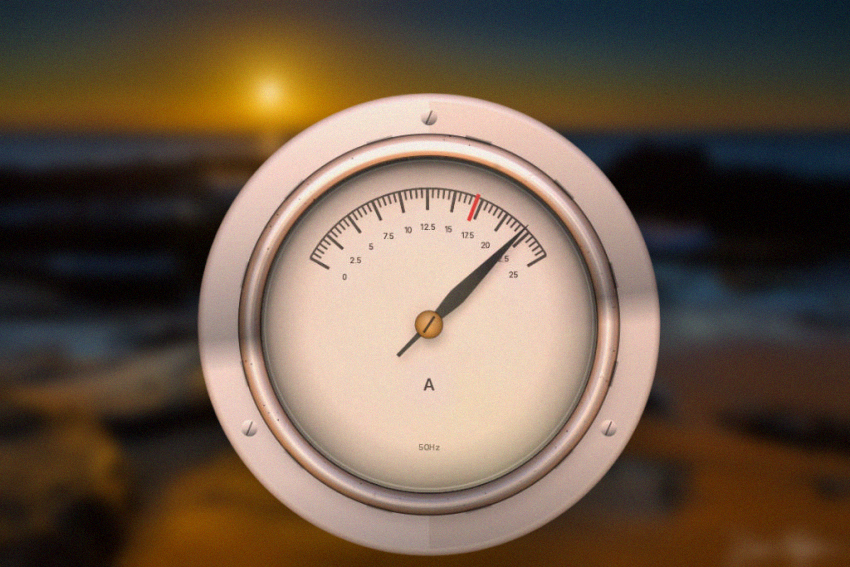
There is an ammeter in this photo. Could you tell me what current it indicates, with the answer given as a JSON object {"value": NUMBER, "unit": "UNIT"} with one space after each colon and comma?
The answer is {"value": 22, "unit": "A"}
